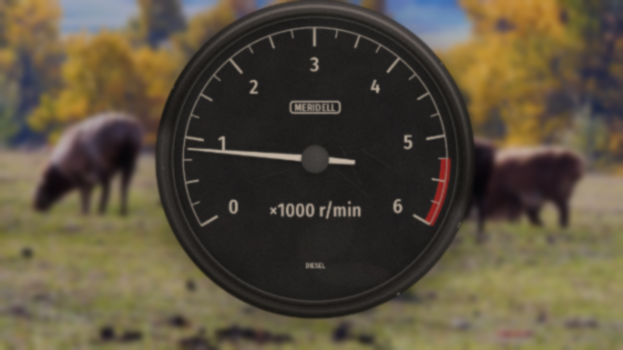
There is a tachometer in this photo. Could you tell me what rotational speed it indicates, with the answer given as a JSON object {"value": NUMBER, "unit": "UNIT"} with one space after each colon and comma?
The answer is {"value": 875, "unit": "rpm"}
